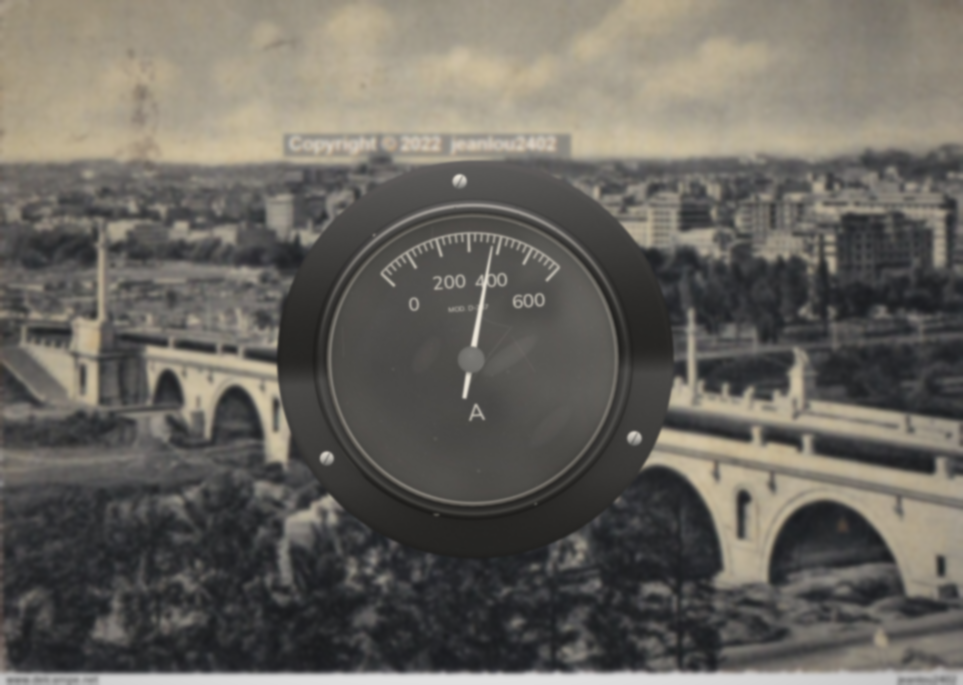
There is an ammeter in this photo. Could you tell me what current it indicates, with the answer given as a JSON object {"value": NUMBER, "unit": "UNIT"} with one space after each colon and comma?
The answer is {"value": 380, "unit": "A"}
